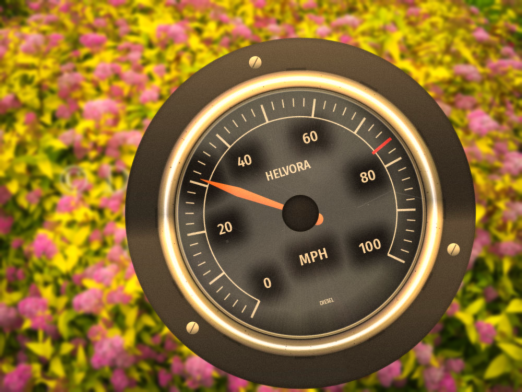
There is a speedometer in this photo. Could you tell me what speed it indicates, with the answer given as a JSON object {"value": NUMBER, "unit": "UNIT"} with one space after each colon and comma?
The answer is {"value": 31, "unit": "mph"}
